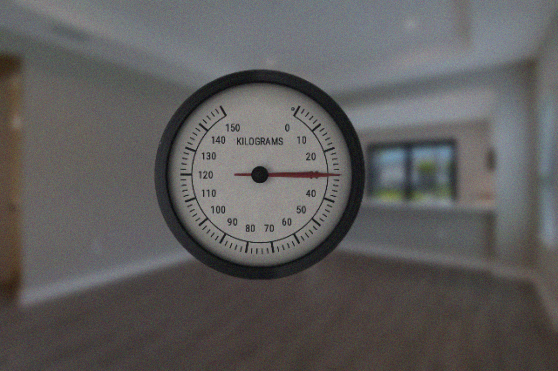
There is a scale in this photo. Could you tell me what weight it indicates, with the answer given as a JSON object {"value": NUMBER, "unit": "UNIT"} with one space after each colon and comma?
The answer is {"value": 30, "unit": "kg"}
